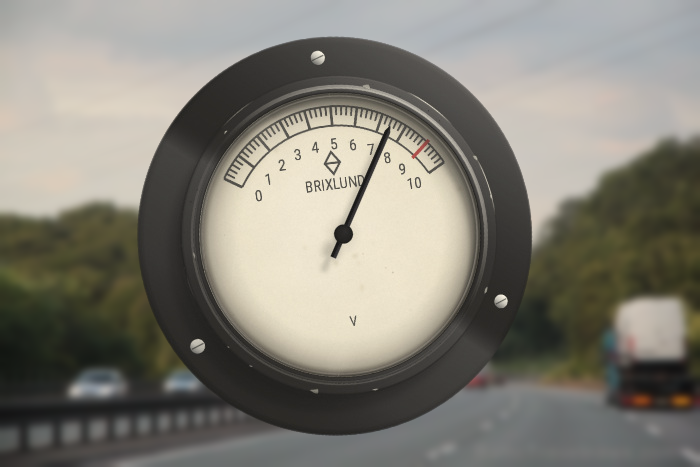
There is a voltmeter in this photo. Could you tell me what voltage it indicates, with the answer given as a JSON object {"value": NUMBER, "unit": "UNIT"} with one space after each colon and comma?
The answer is {"value": 7.4, "unit": "V"}
